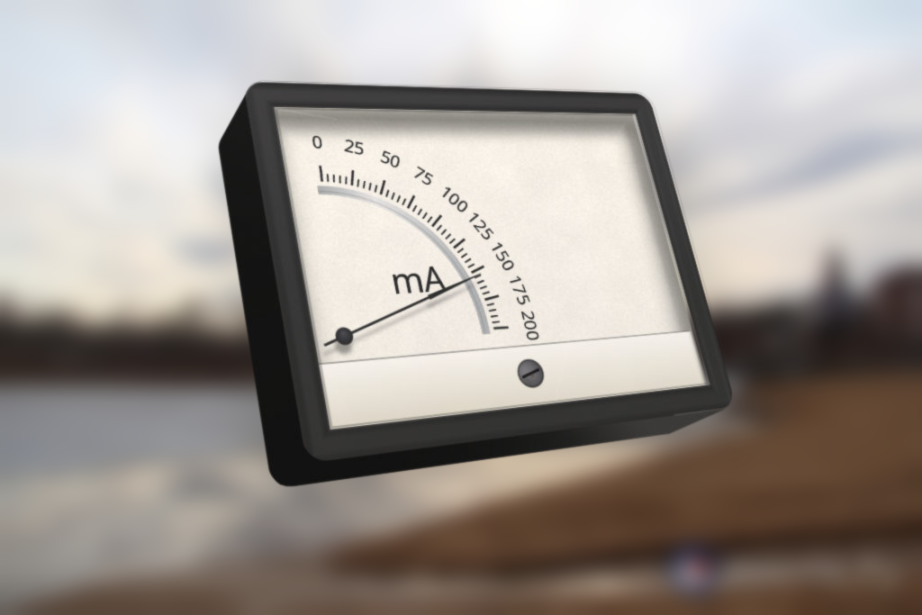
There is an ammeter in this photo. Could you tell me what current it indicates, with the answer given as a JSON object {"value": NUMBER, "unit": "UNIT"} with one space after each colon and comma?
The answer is {"value": 155, "unit": "mA"}
